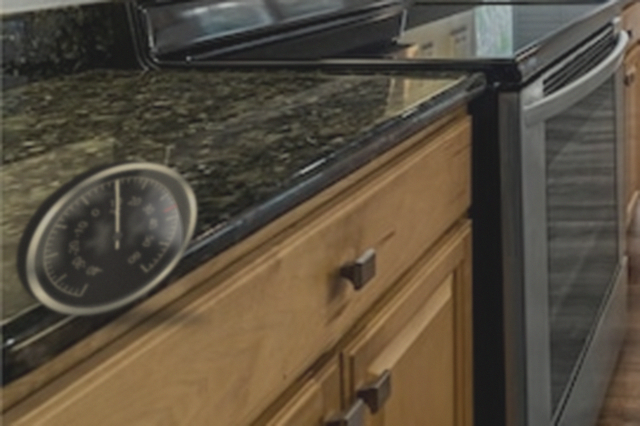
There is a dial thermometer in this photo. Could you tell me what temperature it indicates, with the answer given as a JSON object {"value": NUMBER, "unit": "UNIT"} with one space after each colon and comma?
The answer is {"value": 10, "unit": "°C"}
